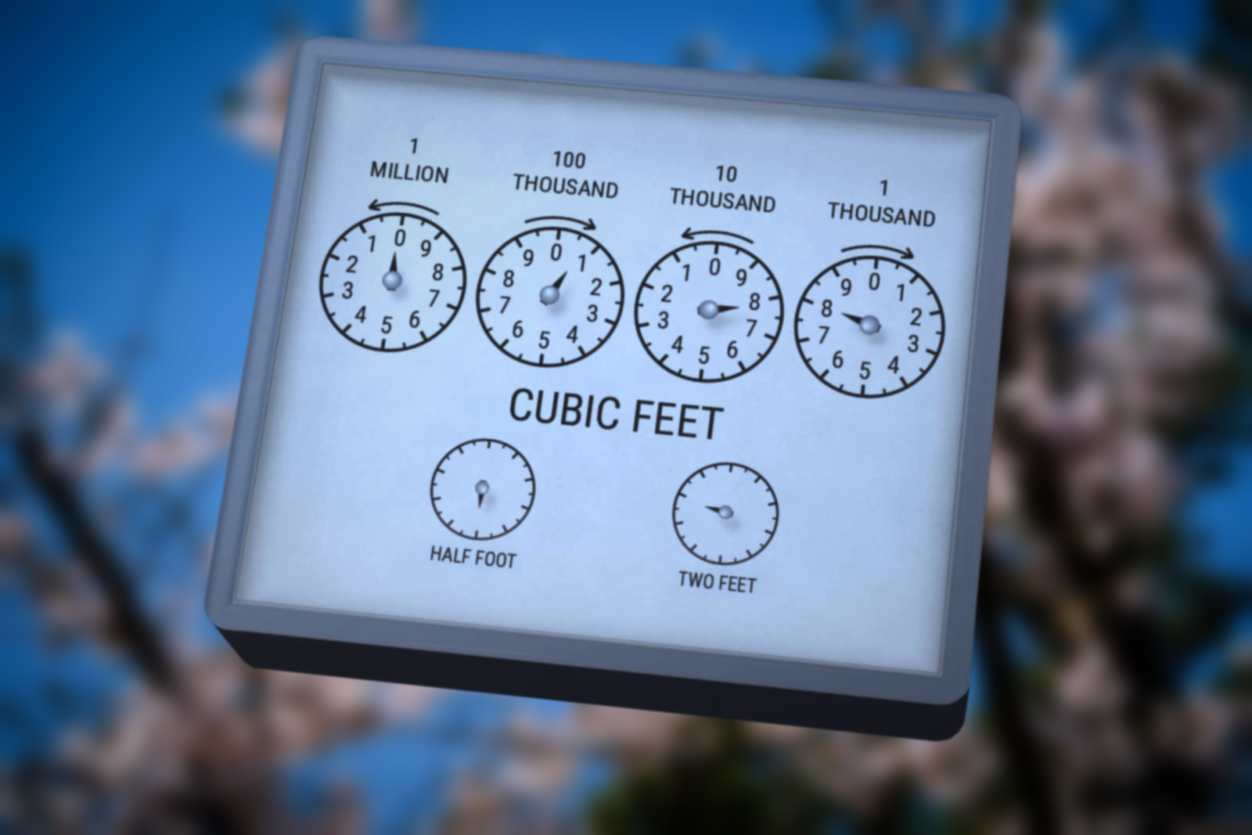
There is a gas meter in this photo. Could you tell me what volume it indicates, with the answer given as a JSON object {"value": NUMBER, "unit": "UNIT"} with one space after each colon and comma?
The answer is {"value": 7800, "unit": "ft³"}
